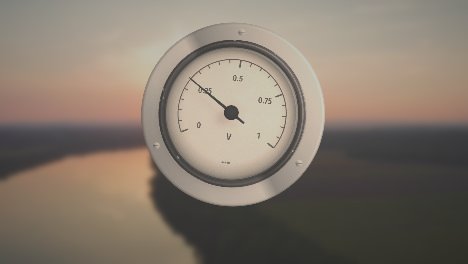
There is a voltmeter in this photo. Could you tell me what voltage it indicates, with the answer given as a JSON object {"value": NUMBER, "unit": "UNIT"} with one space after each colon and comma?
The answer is {"value": 0.25, "unit": "V"}
